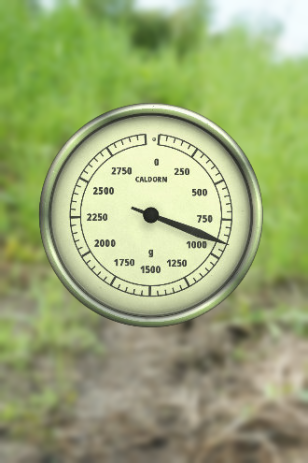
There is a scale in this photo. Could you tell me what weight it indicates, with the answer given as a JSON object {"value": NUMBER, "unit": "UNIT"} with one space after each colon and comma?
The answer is {"value": 900, "unit": "g"}
